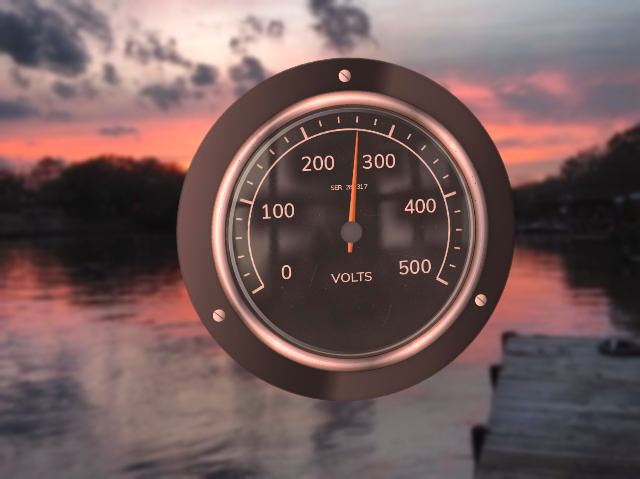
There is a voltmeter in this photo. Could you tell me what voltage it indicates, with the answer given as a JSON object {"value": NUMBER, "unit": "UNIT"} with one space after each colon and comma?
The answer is {"value": 260, "unit": "V"}
